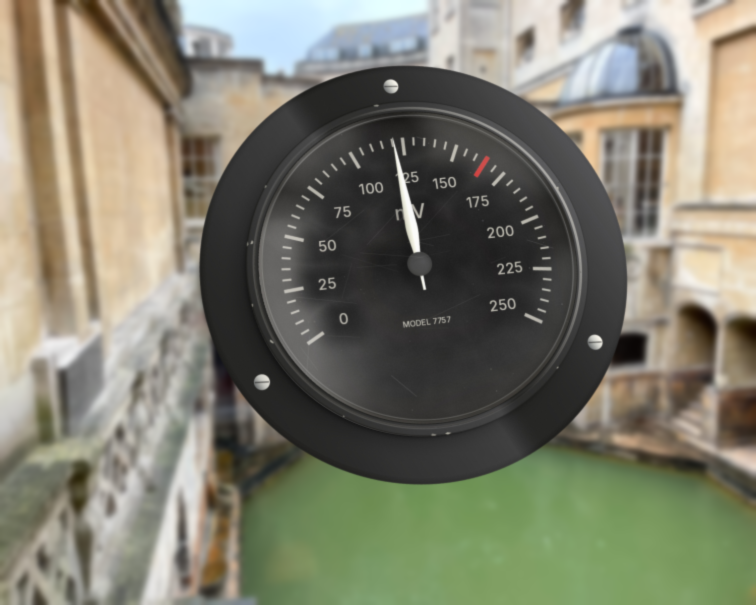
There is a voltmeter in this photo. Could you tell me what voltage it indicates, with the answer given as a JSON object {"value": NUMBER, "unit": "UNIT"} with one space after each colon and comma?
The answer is {"value": 120, "unit": "mV"}
